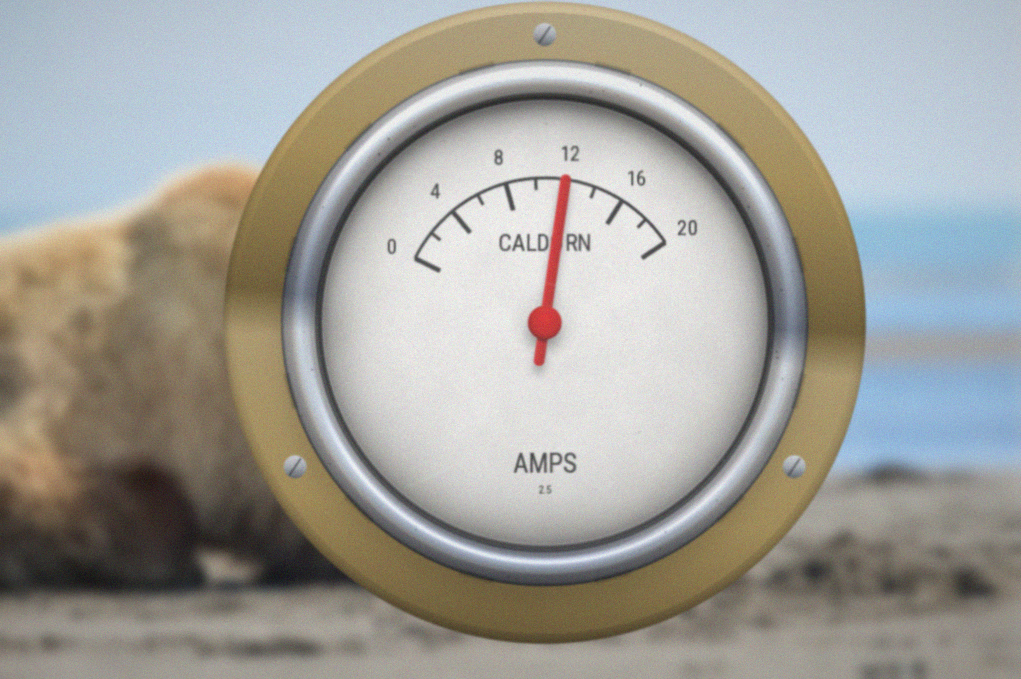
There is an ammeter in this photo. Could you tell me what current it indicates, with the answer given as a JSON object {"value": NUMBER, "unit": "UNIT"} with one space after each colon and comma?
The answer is {"value": 12, "unit": "A"}
